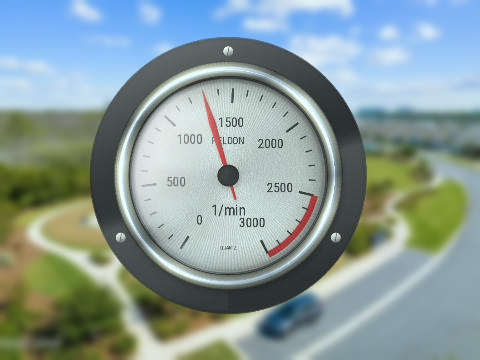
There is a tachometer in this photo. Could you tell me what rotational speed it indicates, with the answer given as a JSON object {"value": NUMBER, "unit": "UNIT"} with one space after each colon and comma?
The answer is {"value": 1300, "unit": "rpm"}
